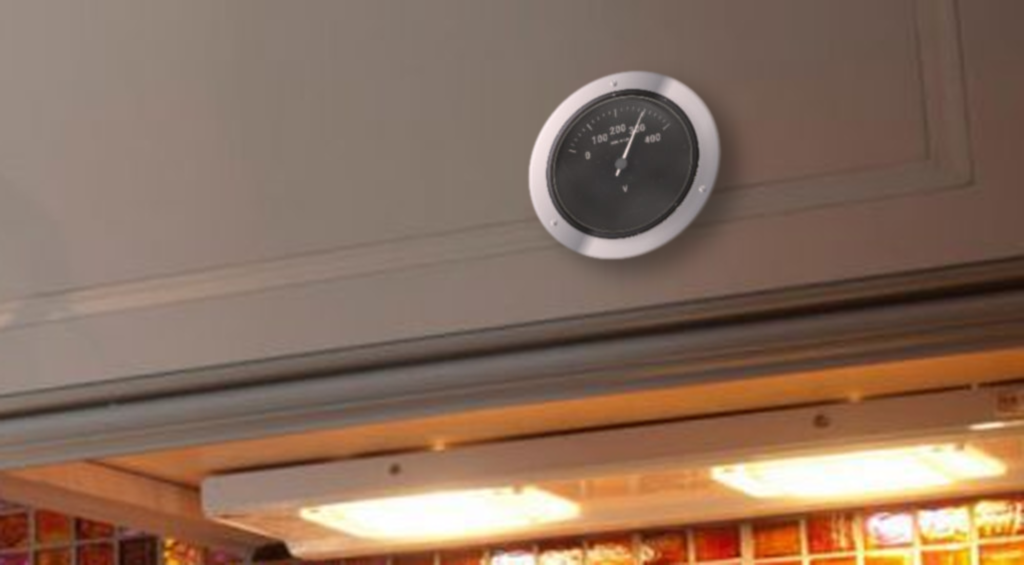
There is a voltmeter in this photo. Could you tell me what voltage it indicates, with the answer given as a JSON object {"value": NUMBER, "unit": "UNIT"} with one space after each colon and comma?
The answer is {"value": 300, "unit": "V"}
